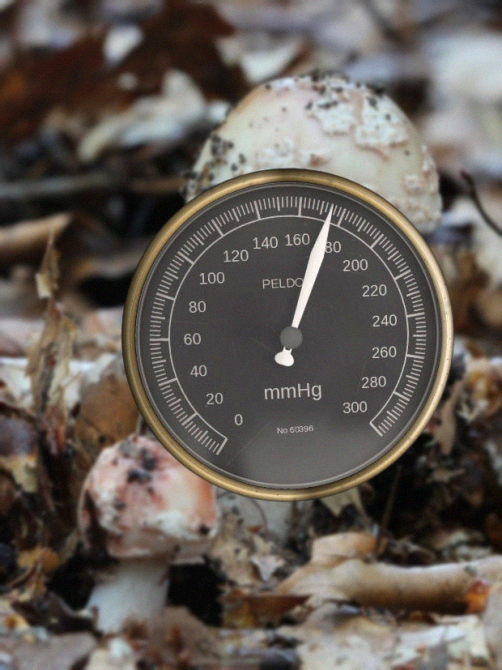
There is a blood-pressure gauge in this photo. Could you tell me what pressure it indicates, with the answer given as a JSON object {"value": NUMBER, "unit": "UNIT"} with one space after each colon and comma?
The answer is {"value": 174, "unit": "mmHg"}
